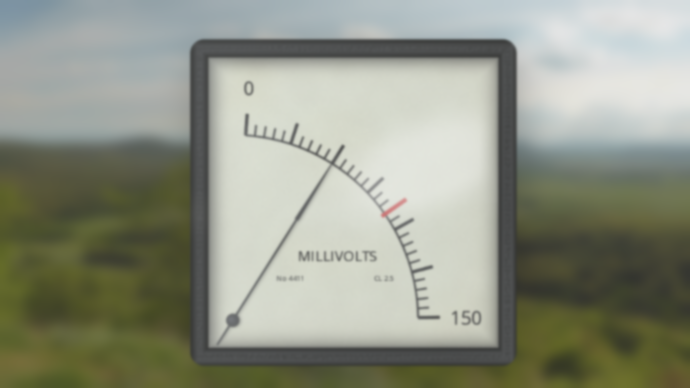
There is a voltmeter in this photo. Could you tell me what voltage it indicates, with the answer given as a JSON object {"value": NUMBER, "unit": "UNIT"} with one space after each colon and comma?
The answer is {"value": 50, "unit": "mV"}
